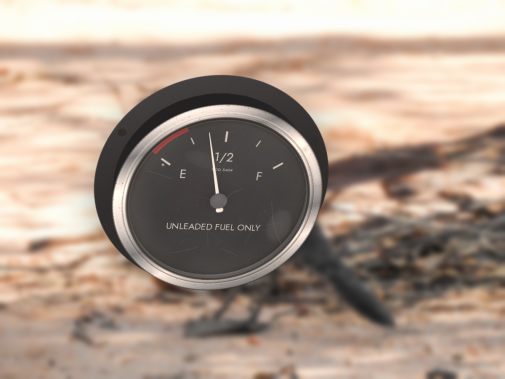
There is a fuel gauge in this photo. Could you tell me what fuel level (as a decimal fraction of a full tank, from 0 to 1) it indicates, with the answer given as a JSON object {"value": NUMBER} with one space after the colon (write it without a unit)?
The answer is {"value": 0.375}
